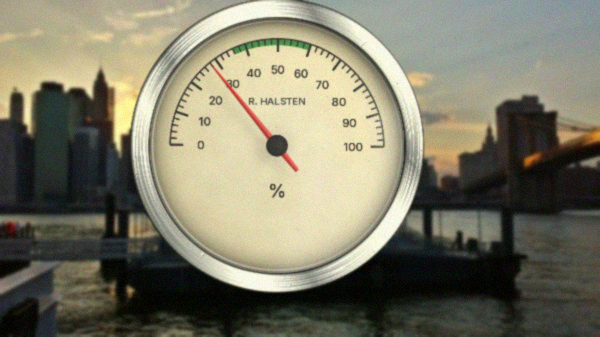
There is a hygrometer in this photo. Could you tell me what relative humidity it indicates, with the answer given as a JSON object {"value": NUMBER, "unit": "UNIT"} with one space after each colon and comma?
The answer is {"value": 28, "unit": "%"}
